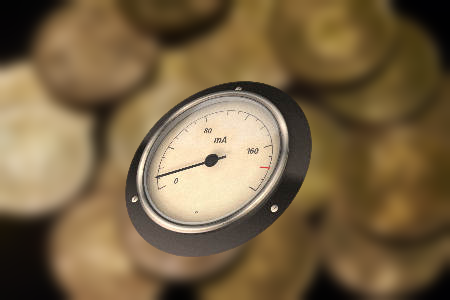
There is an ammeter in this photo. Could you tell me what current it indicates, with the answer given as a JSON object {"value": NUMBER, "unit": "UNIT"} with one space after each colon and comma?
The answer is {"value": 10, "unit": "mA"}
